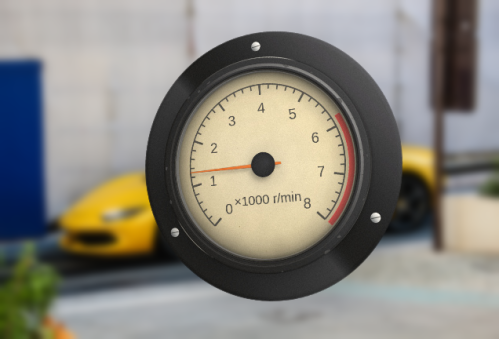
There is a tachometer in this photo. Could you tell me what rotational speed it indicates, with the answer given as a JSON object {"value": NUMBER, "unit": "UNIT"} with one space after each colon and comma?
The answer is {"value": 1300, "unit": "rpm"}
